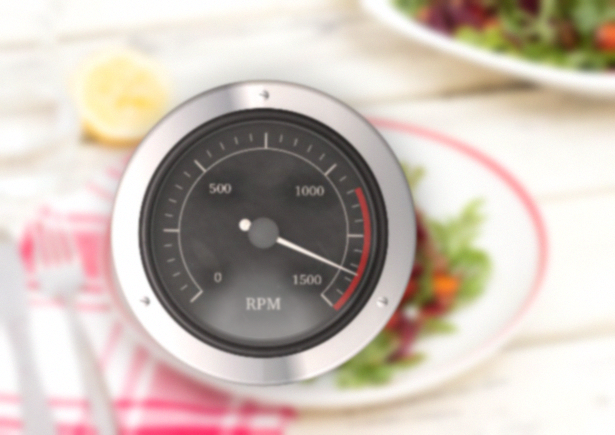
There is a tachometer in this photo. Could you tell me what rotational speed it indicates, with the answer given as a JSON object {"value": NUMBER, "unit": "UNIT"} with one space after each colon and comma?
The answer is {"value": 1375, "unit": "rpm"}
